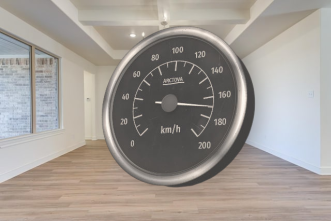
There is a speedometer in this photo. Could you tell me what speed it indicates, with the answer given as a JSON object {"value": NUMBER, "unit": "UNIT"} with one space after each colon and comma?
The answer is {"value": 170, "unit": "km/h"}
